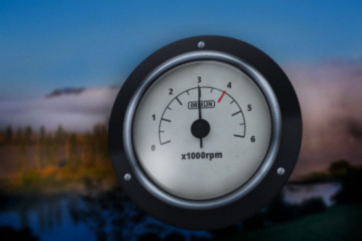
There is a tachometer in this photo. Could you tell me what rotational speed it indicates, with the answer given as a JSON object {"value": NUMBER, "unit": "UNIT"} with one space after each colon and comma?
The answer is {"value": 3000, "unit": "rpm"}
